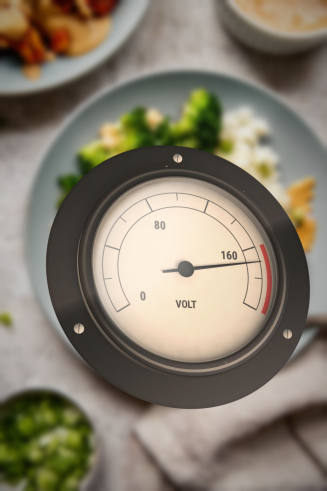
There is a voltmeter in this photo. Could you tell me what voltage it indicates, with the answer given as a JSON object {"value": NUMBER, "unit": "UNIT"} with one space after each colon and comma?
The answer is {"value": 170, "unit": "V"}
